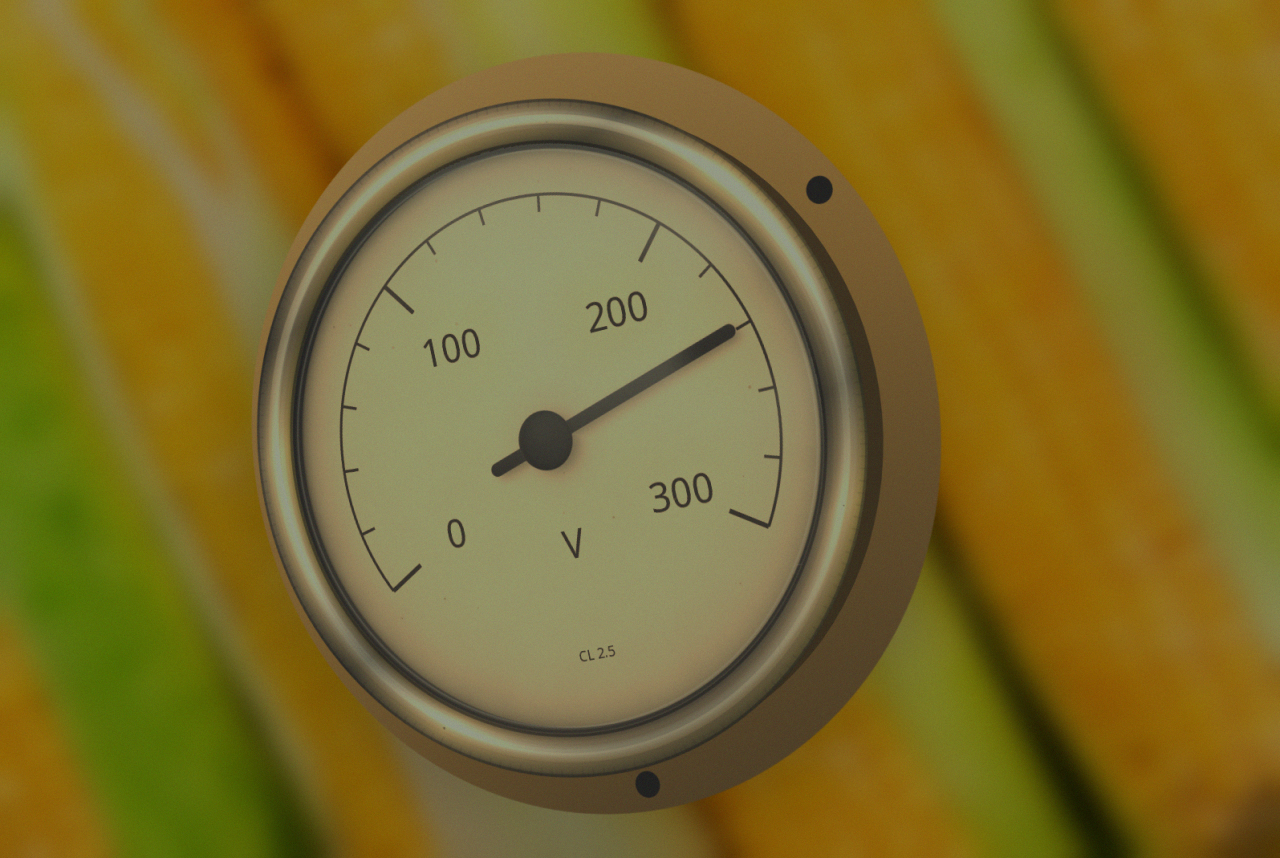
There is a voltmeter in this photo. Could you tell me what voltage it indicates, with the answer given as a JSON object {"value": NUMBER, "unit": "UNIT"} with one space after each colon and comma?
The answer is {"value": 240, "unit": "V"}
